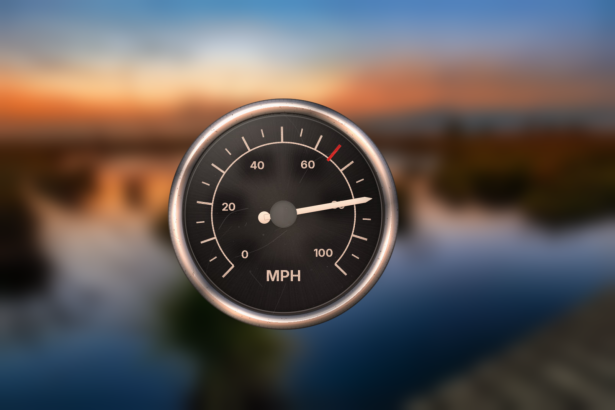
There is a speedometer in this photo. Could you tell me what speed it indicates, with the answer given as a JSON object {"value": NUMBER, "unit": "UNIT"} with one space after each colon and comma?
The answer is {"value": 80, "unit": "mph"}
